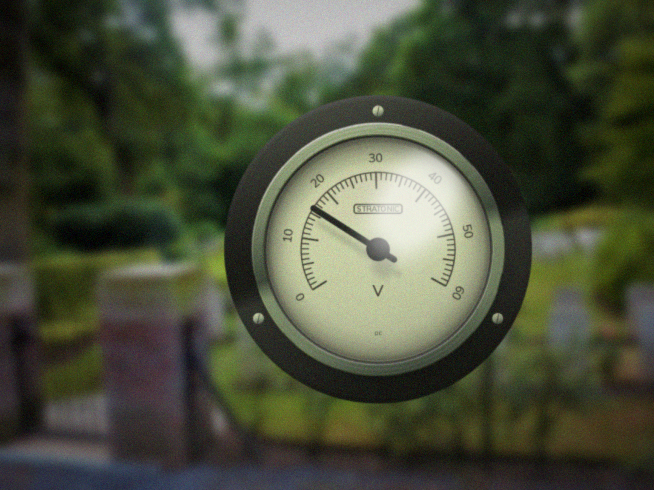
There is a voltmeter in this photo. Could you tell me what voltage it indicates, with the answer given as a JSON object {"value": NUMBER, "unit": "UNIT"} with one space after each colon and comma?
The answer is {"value": 16, "unit": "V"}
